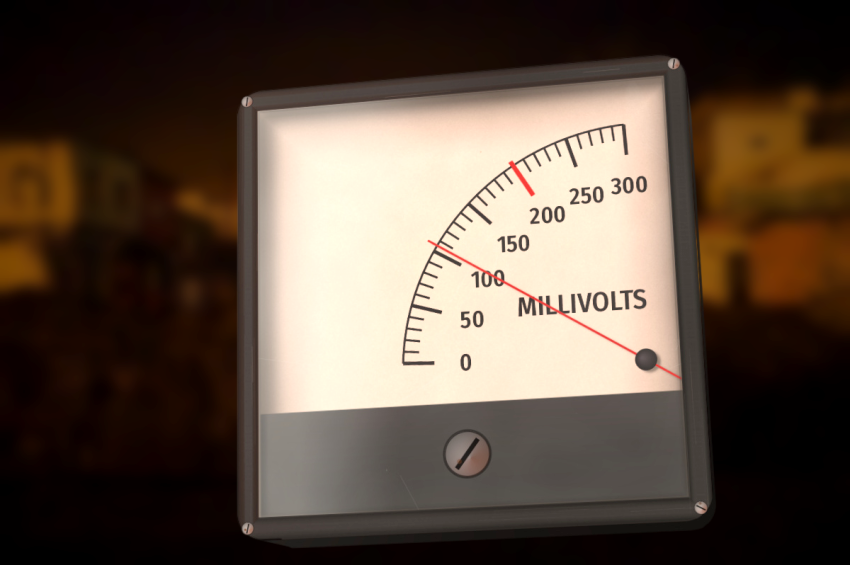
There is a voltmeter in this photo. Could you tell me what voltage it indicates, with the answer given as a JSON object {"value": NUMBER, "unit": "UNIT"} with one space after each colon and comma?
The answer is {"value": 105, "unit": "mV"}
